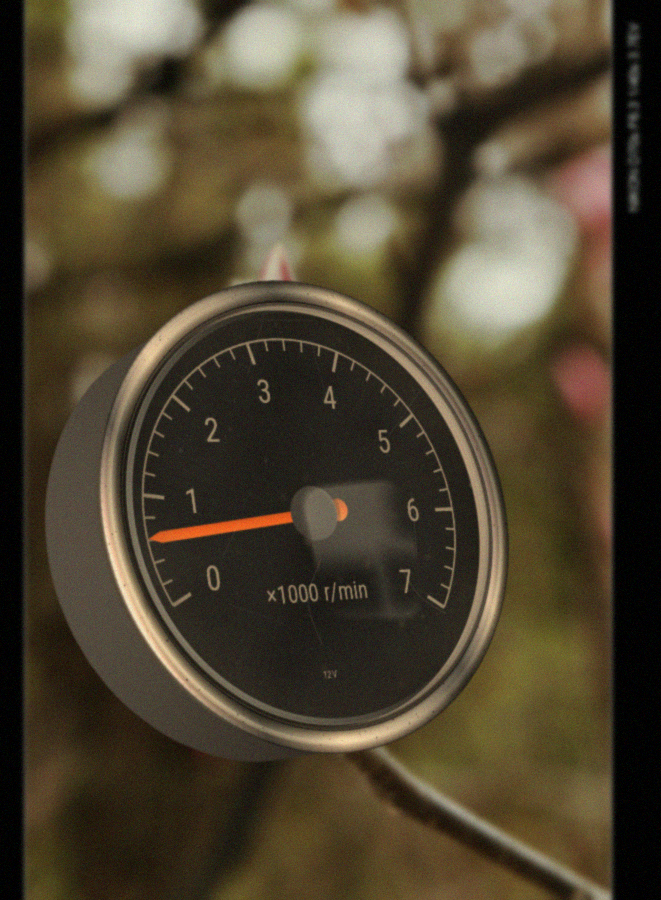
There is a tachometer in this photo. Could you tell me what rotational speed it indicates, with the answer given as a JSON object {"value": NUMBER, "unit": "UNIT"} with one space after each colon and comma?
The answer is {"value": 600, "unit": "rpm"}
